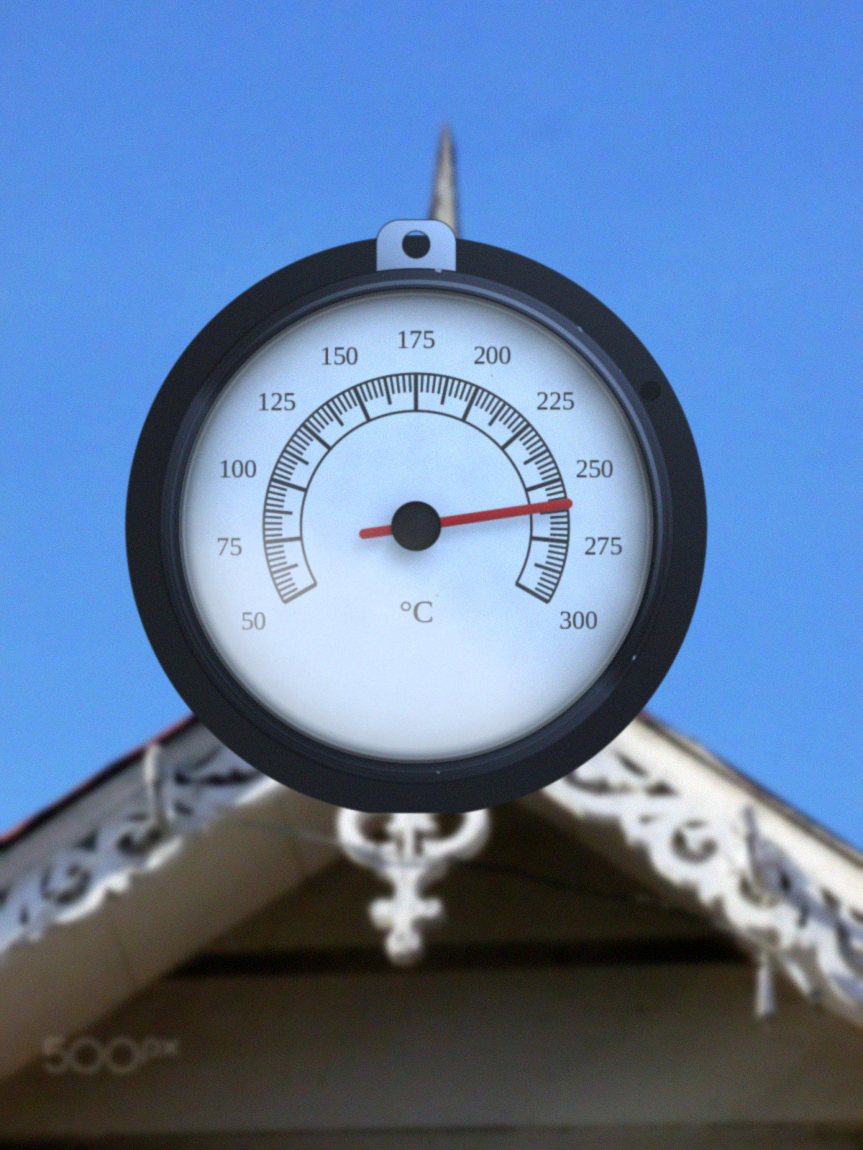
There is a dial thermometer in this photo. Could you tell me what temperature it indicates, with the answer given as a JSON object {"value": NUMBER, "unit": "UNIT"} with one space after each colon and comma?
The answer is {"value": 260, "unit": "°C"}
